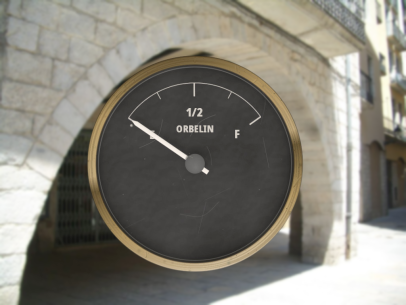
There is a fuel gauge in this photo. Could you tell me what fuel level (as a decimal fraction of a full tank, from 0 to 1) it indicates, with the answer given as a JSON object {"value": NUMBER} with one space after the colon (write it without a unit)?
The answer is {"value": 0}
